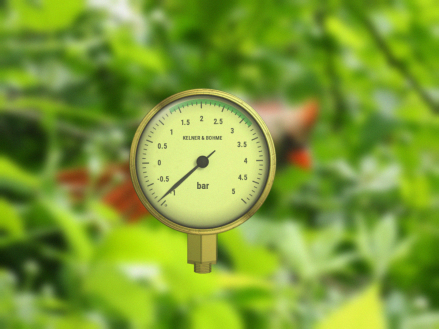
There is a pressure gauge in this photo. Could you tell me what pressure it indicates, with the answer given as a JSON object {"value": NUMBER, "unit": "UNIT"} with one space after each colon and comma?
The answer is {"value": -0.9, "unit": "bar"}
